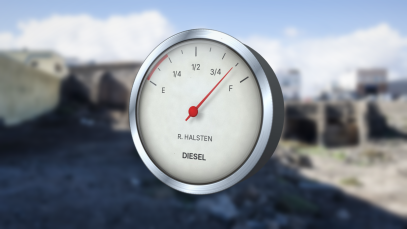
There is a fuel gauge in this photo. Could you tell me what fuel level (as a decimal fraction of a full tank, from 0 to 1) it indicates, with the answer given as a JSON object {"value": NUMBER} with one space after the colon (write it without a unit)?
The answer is {"value": 0.875}
